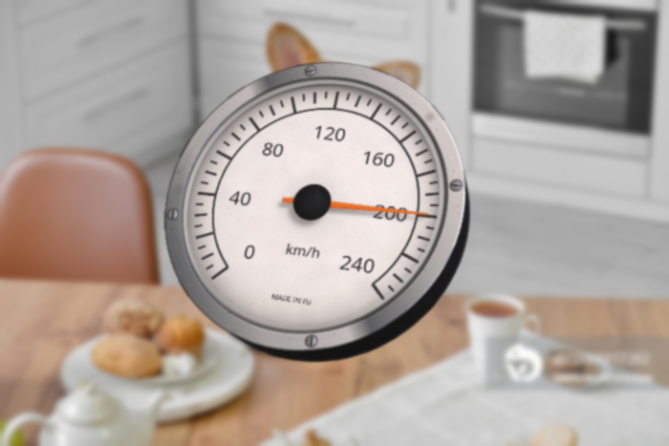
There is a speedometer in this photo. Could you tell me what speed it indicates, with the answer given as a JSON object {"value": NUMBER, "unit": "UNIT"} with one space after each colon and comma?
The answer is {"value": 200, "unit": "km/h"}
